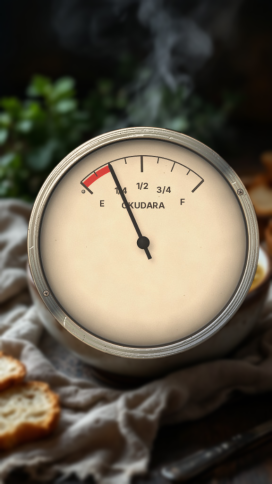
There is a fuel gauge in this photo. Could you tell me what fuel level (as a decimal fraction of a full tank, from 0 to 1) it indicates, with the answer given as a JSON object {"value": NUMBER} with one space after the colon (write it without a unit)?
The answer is {"value": 0.25}
